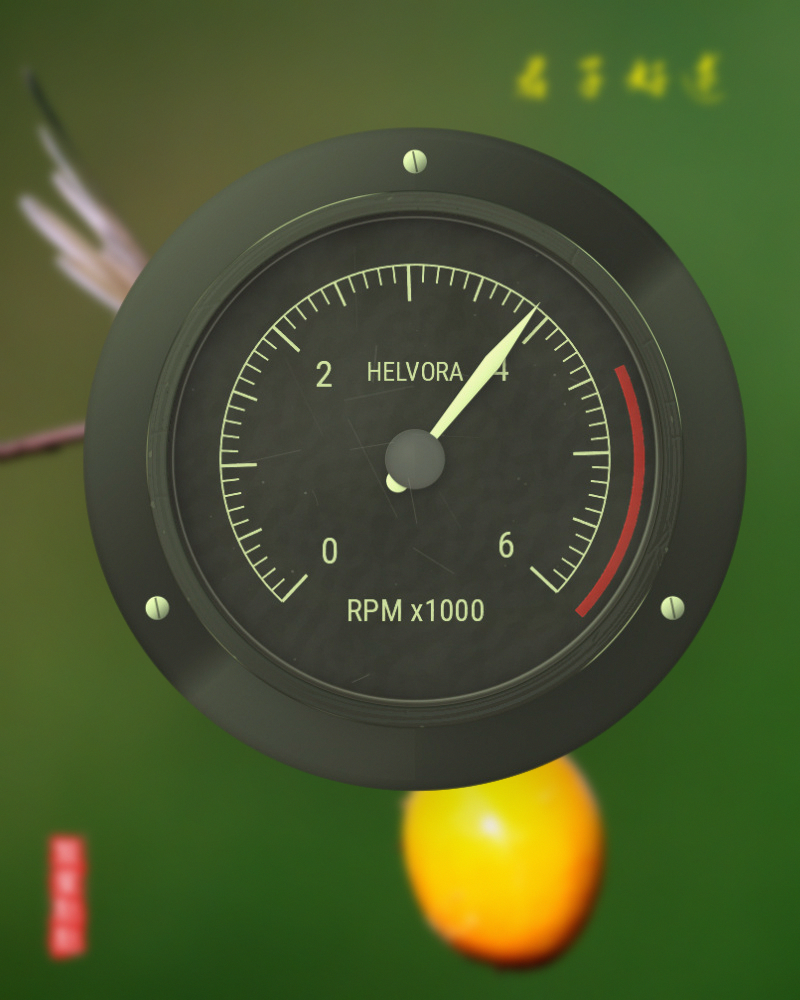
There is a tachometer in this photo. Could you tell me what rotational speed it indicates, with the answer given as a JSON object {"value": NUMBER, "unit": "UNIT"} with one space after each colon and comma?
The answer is {"value": 3900, "unit": "rpm"}
